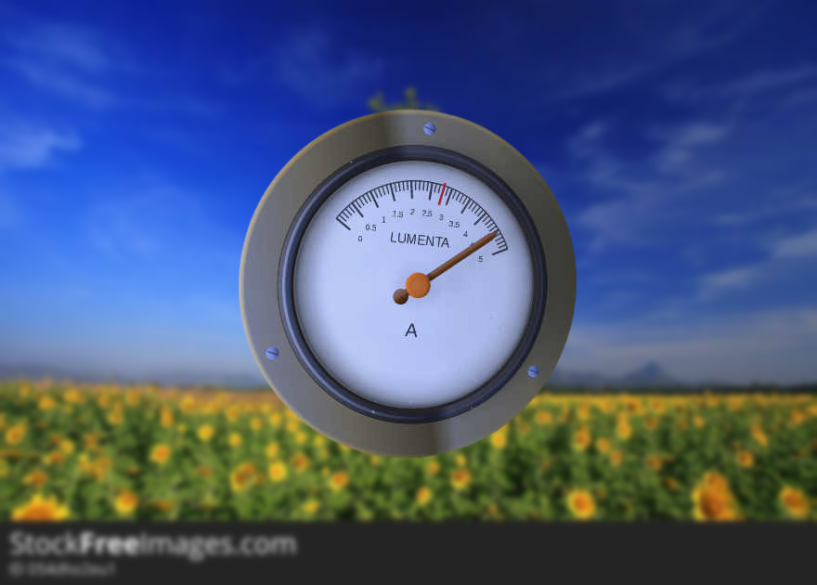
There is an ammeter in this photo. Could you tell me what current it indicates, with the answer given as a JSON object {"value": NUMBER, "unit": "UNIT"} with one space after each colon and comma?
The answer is {"value": 4.5, "unit": "A"}
